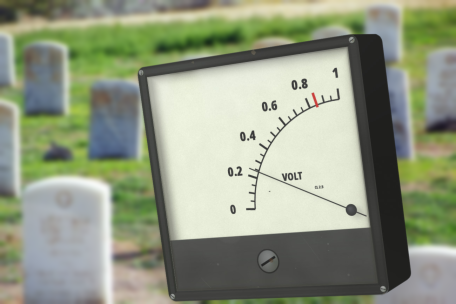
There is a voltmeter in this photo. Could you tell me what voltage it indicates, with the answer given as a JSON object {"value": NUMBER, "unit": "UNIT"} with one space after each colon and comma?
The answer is {"value": 0.25, "unit": "V"}
